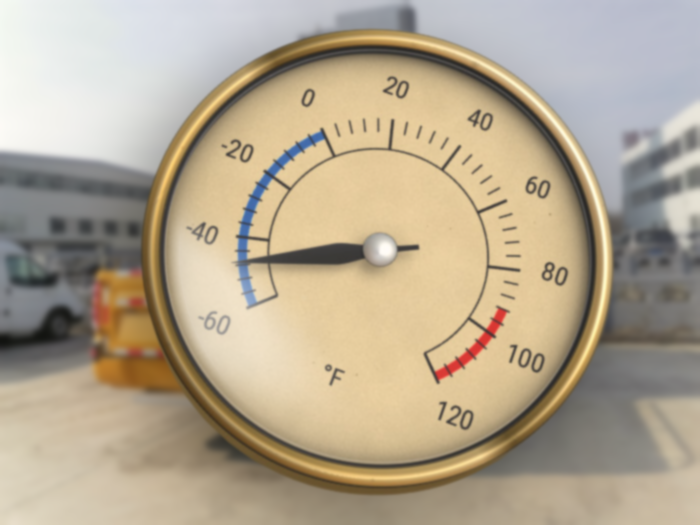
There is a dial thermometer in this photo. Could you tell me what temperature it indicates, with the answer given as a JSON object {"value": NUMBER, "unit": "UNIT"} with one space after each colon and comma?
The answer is {"value": -48, "unit": "°F"}
